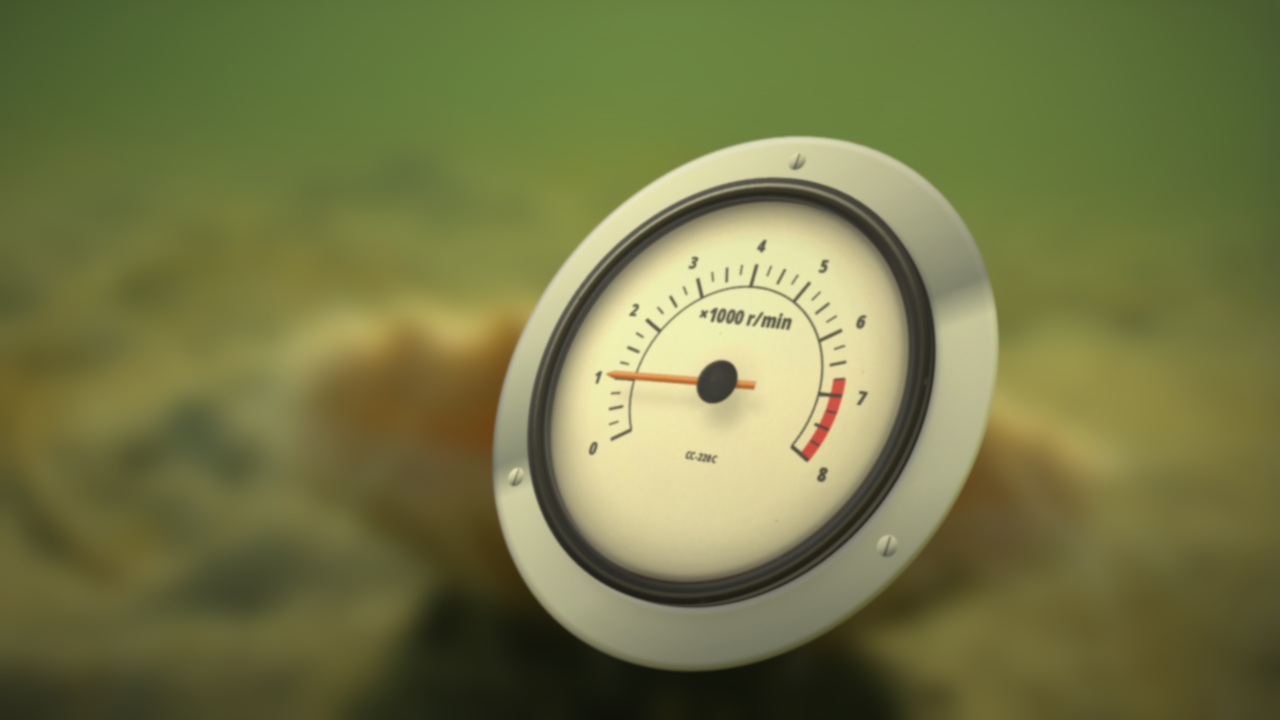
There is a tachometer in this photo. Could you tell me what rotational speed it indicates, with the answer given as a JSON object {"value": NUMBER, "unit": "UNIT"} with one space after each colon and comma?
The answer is {"value": 1000, "unit": "rpm"}
